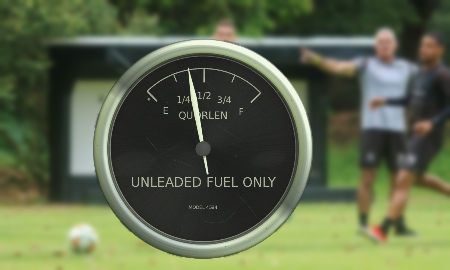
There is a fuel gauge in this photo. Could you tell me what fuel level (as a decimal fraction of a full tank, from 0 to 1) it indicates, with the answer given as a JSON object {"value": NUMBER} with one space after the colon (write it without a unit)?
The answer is {"value": 0.375}
